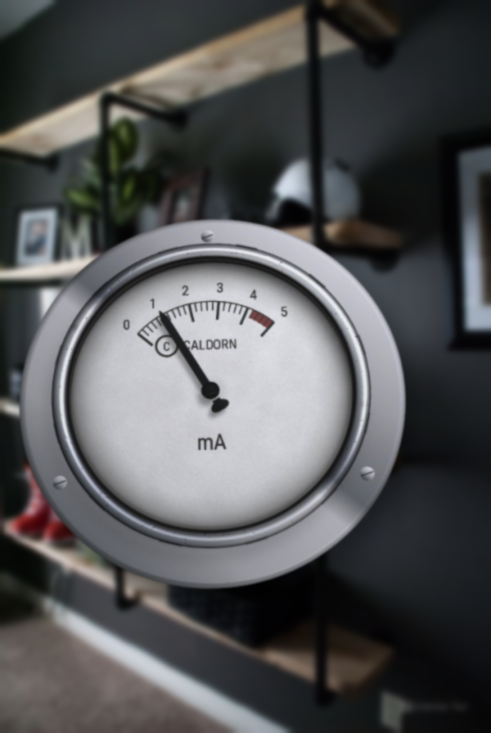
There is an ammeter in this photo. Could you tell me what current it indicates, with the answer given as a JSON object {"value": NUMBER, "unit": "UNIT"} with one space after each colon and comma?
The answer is {"value": 1, "unit": "mA"}
